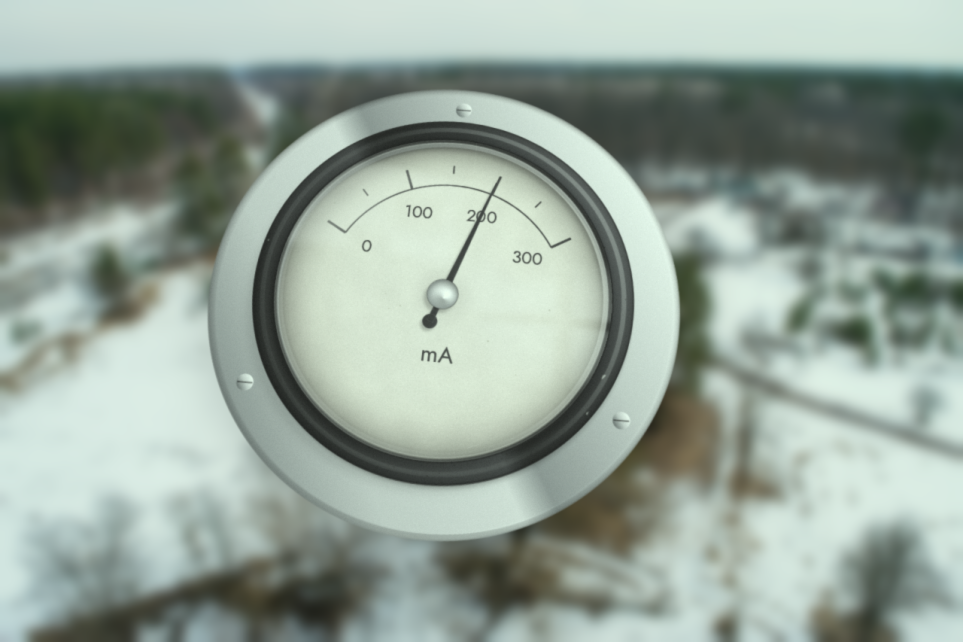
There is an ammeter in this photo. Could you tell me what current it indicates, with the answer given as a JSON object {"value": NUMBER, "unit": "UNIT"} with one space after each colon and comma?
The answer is {"value": 200, "unit": "mA"}
